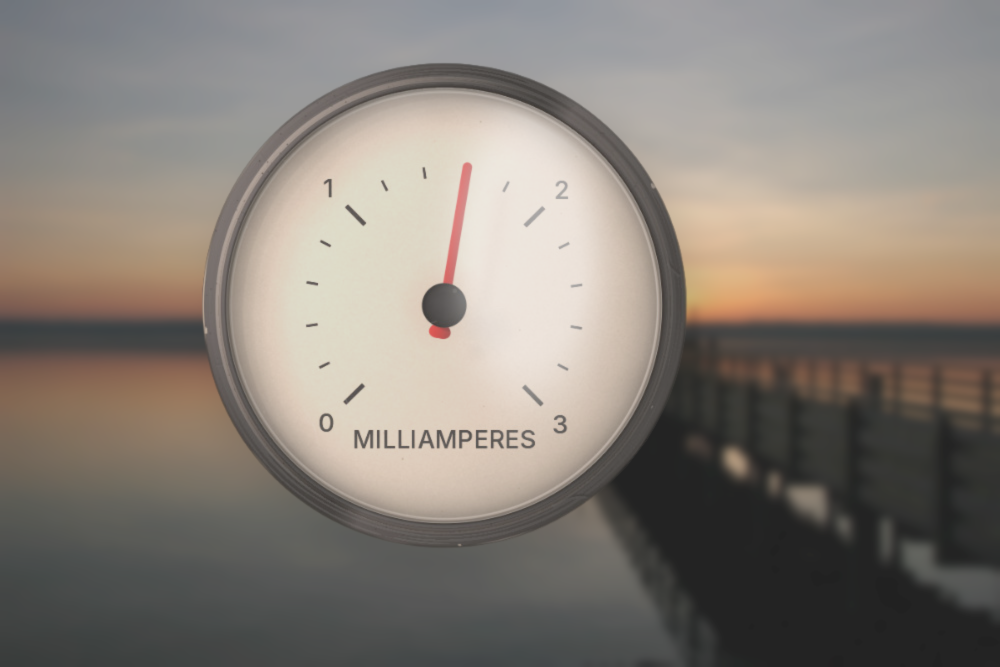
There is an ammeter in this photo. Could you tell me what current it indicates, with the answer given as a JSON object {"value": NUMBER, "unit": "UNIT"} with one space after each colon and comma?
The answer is {"value": 1.6, "unit": "mA"}
